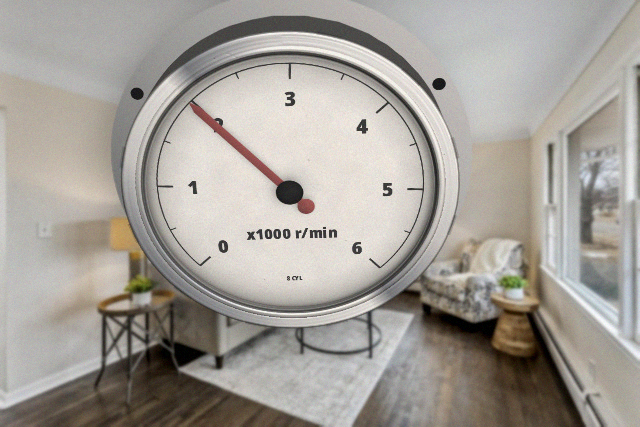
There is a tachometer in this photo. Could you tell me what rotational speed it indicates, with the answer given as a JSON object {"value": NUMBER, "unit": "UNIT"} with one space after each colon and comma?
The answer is {"value": 2000, "unit": "rpm"}
